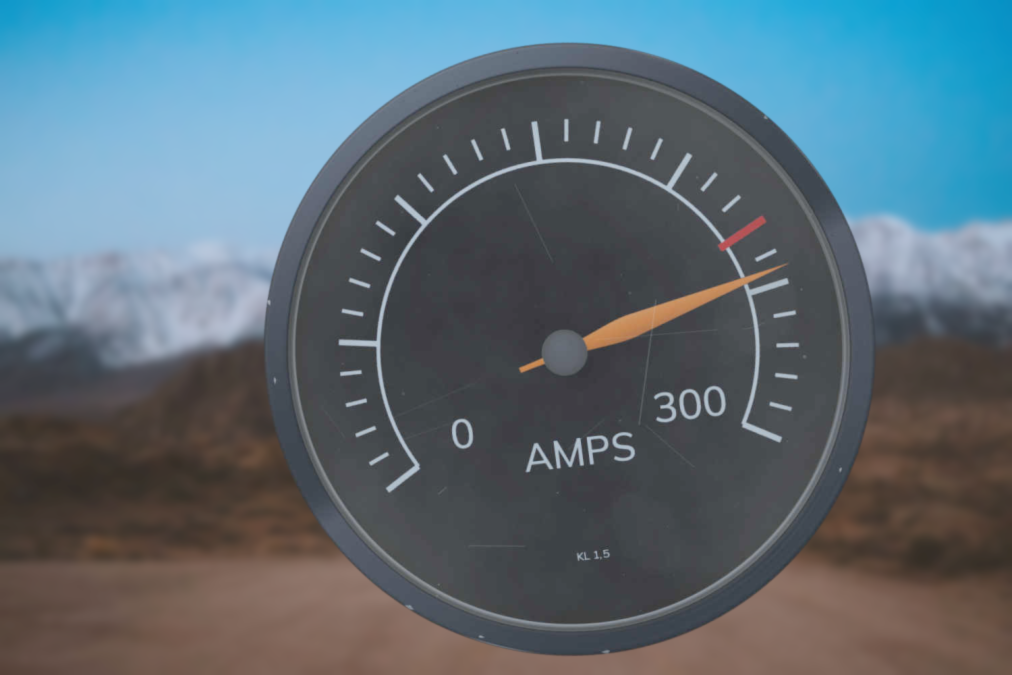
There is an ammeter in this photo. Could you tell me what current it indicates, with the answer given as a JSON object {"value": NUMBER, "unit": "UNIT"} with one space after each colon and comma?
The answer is {"value": 245, "unit": "A"}
